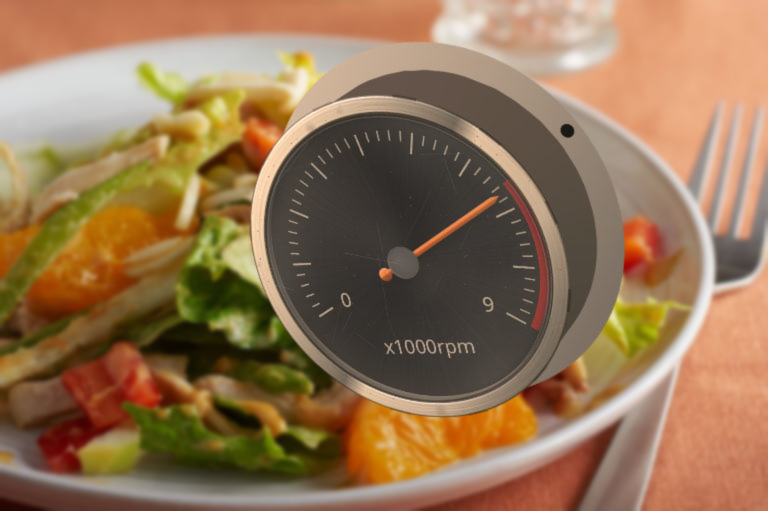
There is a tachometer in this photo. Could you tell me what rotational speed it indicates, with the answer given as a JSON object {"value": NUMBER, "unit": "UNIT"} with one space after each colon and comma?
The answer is {"value": 6700, "unit": "rpm"}
